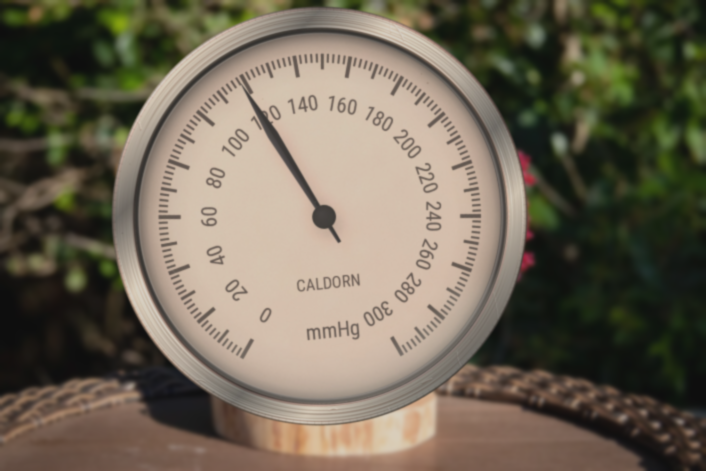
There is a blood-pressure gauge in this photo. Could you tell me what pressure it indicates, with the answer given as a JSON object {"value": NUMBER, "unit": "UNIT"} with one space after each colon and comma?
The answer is {"value": 118, "unit": "mmHg"}
